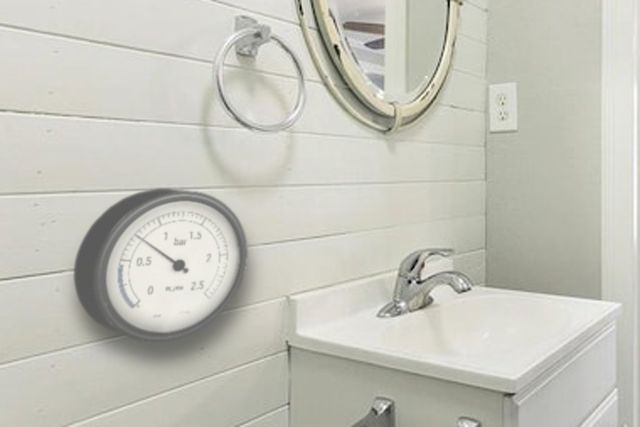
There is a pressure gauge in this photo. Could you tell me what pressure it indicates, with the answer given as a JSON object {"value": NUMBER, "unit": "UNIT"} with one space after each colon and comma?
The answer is {"value": 0.75, "unit": "bar"}
